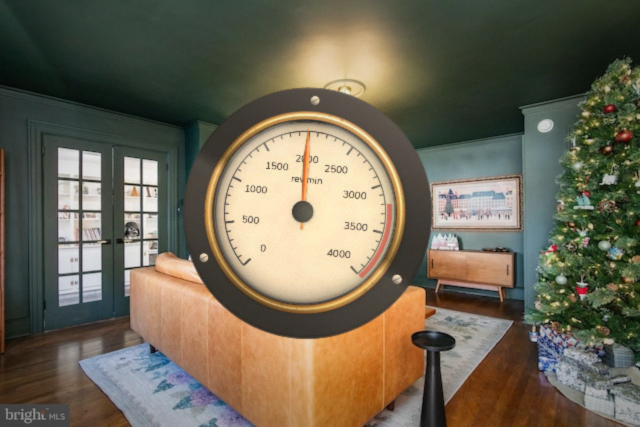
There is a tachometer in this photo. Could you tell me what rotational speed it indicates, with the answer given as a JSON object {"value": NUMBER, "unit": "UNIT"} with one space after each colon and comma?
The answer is {"value": 2000, "unit": "rpm"}
